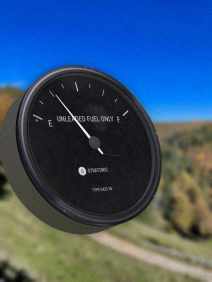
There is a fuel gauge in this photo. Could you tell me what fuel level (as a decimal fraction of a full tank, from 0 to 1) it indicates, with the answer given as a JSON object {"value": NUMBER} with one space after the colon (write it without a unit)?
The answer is {"value": 0.25}
